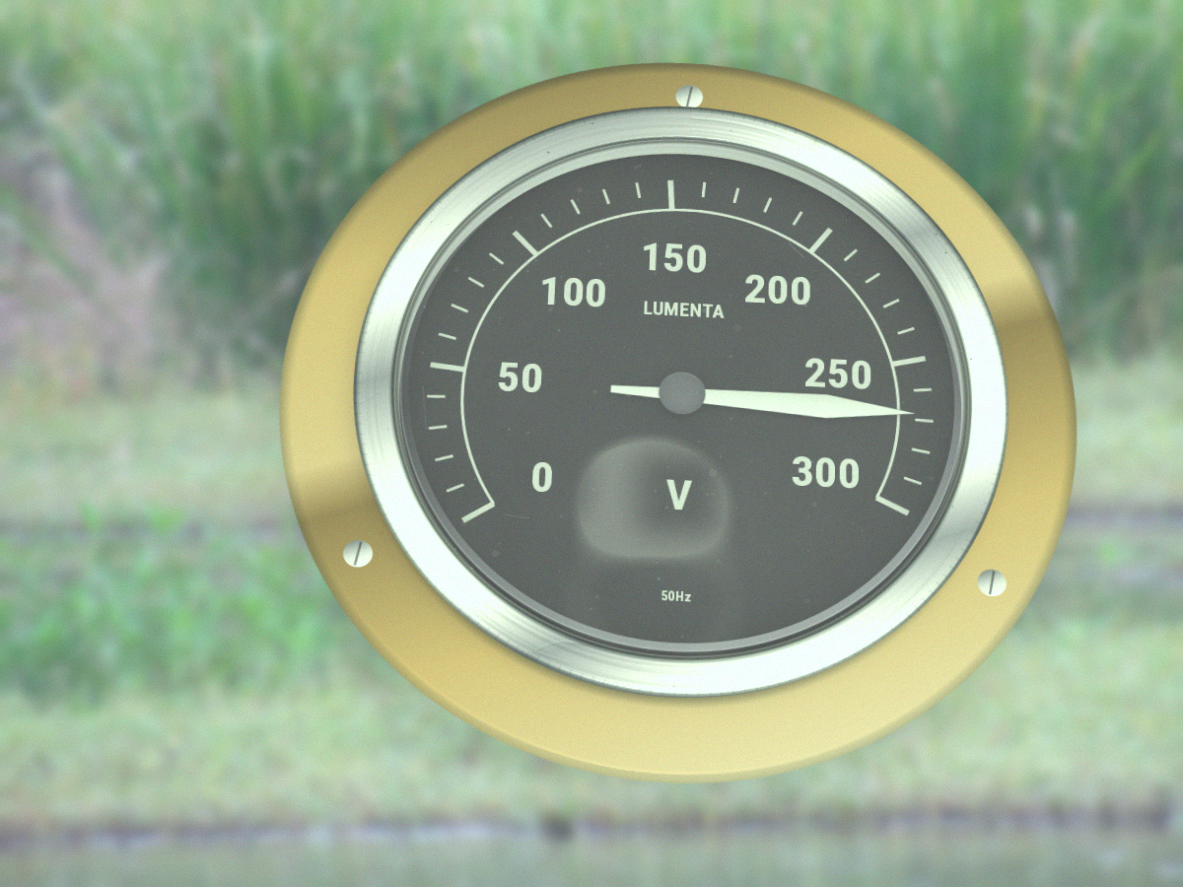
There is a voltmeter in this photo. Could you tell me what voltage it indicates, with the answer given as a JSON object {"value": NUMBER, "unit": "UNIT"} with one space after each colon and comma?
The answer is {"value": 270, "unit": "V"}
